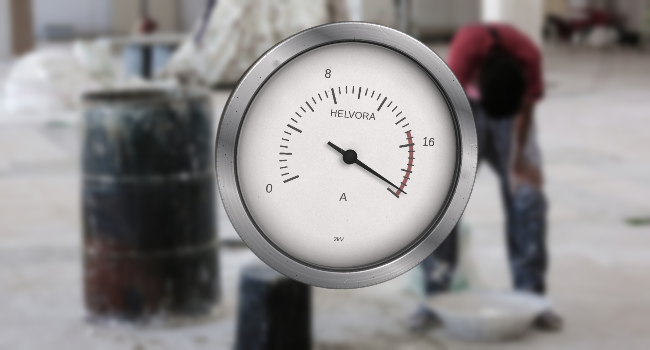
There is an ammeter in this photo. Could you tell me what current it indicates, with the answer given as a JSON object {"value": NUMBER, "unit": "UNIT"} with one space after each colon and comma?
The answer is {"value": 19.5, "unit": "A"}
